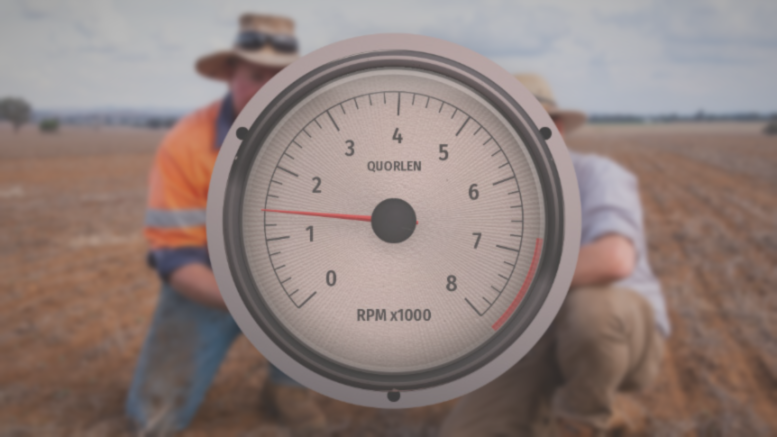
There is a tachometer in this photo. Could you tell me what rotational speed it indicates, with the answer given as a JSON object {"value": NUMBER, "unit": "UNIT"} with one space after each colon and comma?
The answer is {"value": 1400, "unit": "rpm"}
